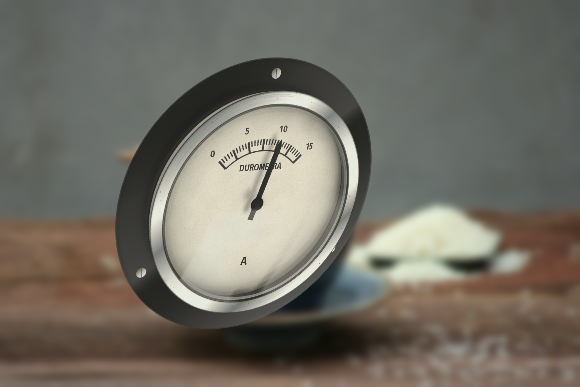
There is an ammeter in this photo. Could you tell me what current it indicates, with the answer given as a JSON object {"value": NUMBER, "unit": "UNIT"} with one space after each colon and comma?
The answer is {"value": 10, "unit": "A"}
